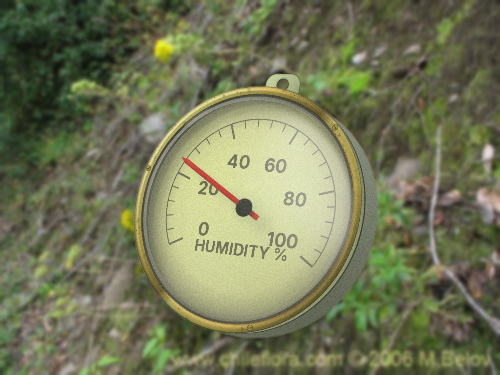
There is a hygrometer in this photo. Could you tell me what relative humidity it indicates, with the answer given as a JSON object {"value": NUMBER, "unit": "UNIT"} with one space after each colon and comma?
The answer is {"value": 24, "unit": "%"}
